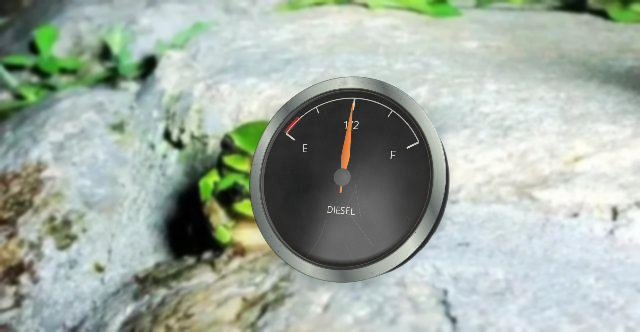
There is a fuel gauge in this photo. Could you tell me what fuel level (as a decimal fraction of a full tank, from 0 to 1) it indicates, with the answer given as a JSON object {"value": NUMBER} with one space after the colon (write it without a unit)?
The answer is {"value": 0.5}
